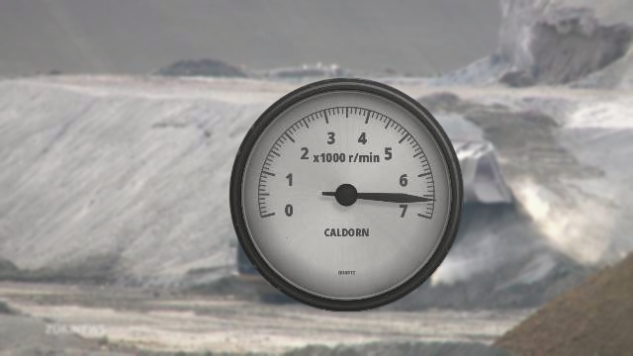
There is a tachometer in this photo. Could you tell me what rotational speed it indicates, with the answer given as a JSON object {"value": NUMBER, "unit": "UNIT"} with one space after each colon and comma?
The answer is {"value": 6600, "unit": "rpm"}
